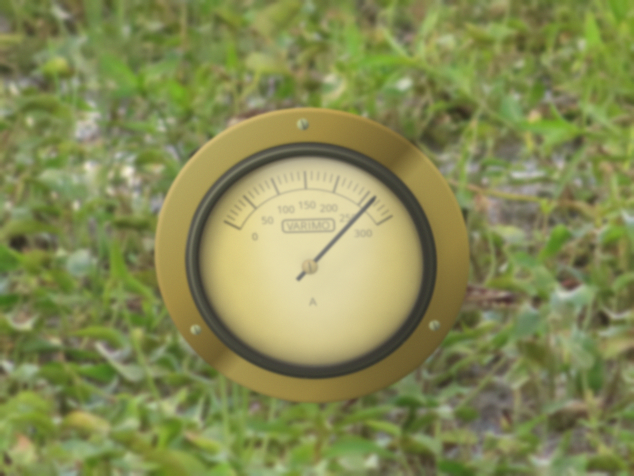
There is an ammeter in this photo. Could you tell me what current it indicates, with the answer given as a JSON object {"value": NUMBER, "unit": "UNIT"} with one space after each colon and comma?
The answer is {"value": 260, "unit": "A"}
